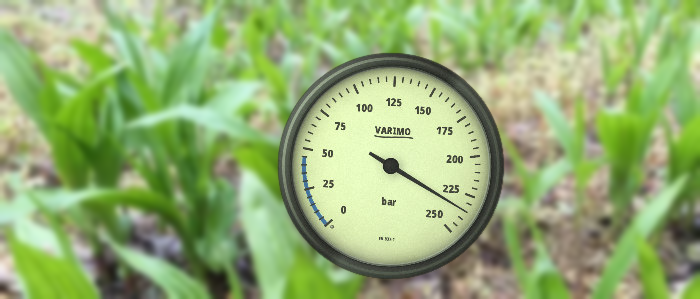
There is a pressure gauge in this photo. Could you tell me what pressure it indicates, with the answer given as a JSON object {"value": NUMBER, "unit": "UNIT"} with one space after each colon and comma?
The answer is {"value": 235, "unit": "bar"}
